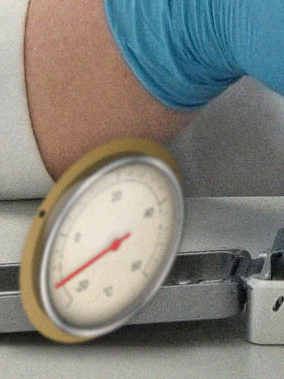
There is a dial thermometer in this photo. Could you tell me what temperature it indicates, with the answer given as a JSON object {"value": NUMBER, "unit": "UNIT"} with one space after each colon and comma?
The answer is {"value": -12, "unit": "°C"}
